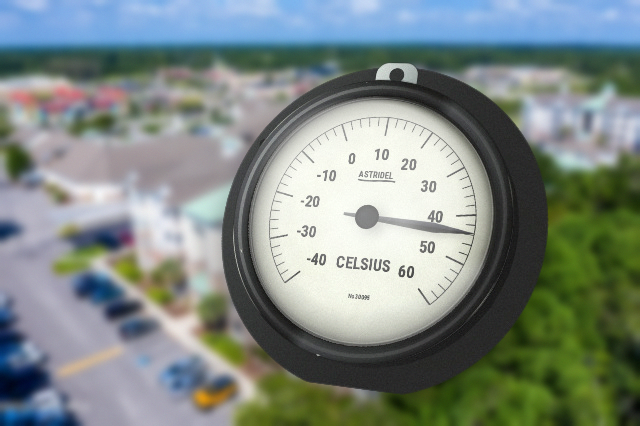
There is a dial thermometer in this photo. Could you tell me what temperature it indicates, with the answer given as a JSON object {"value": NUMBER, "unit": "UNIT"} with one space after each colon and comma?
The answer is {"value": 44, "unit": "°C"}
